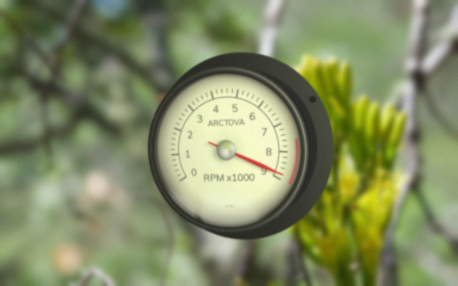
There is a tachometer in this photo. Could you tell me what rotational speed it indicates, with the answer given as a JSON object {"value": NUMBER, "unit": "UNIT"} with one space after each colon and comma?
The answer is {"value": 8800, "unit": "rpm"}
